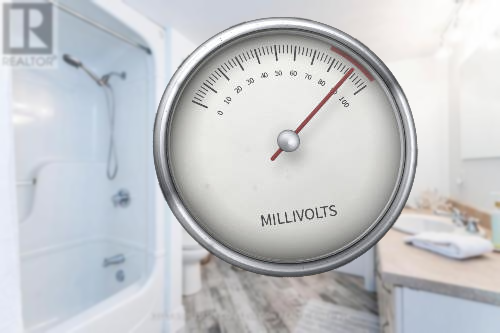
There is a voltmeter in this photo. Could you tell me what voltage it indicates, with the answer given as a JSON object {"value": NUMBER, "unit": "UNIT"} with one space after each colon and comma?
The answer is {"value": 90, "unit": "mV"}
